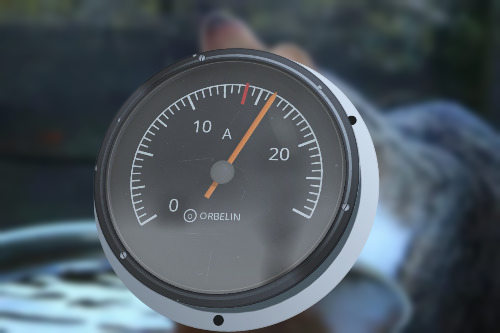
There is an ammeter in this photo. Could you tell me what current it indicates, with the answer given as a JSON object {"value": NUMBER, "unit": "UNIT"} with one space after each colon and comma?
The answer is {"value": 16, "unit": "A"}
